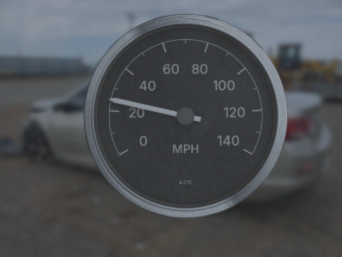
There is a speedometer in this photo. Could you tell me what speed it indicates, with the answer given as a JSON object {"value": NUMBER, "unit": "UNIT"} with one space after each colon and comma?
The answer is {"value": 25, "unit": "mph"}
